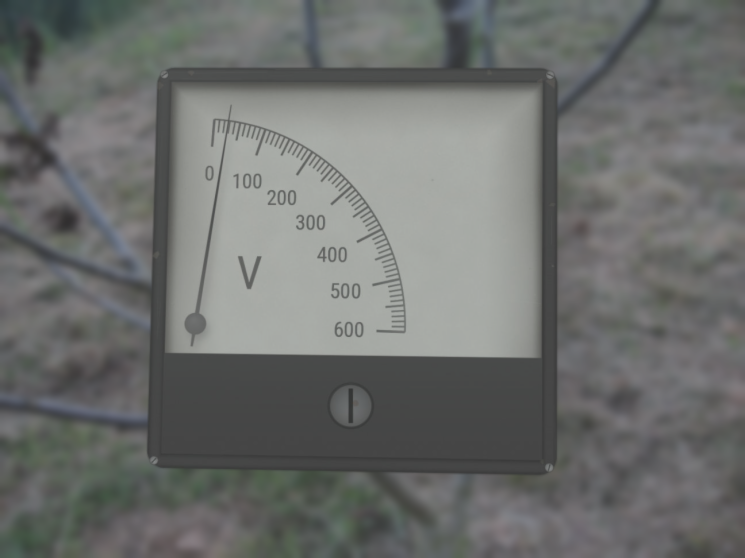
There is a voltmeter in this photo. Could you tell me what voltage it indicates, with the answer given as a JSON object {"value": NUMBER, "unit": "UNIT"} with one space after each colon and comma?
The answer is {"value": 30, "unit": "V"}
